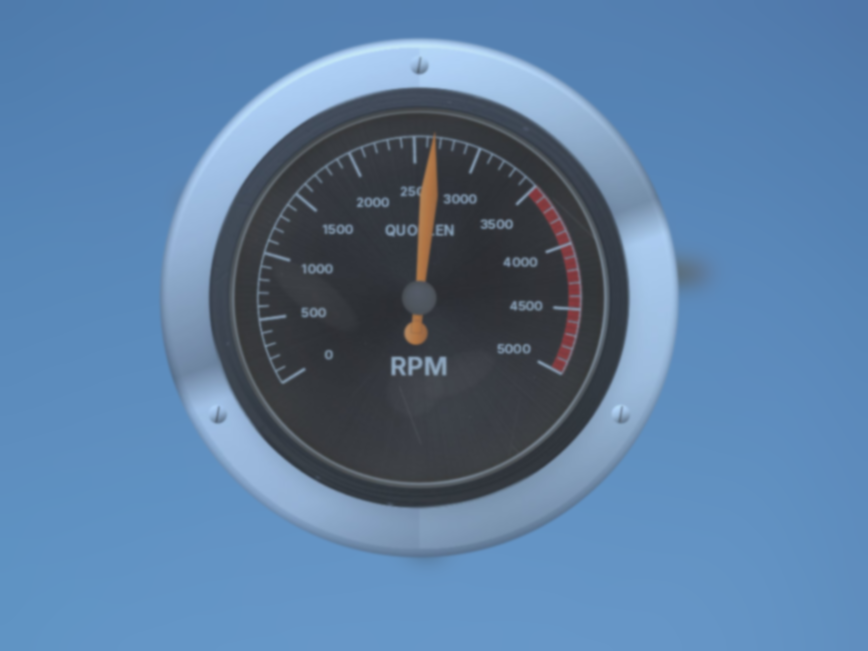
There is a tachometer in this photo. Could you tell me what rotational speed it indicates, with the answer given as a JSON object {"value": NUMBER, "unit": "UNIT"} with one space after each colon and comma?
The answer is {"value": 2650, "unit": "rpm"}
